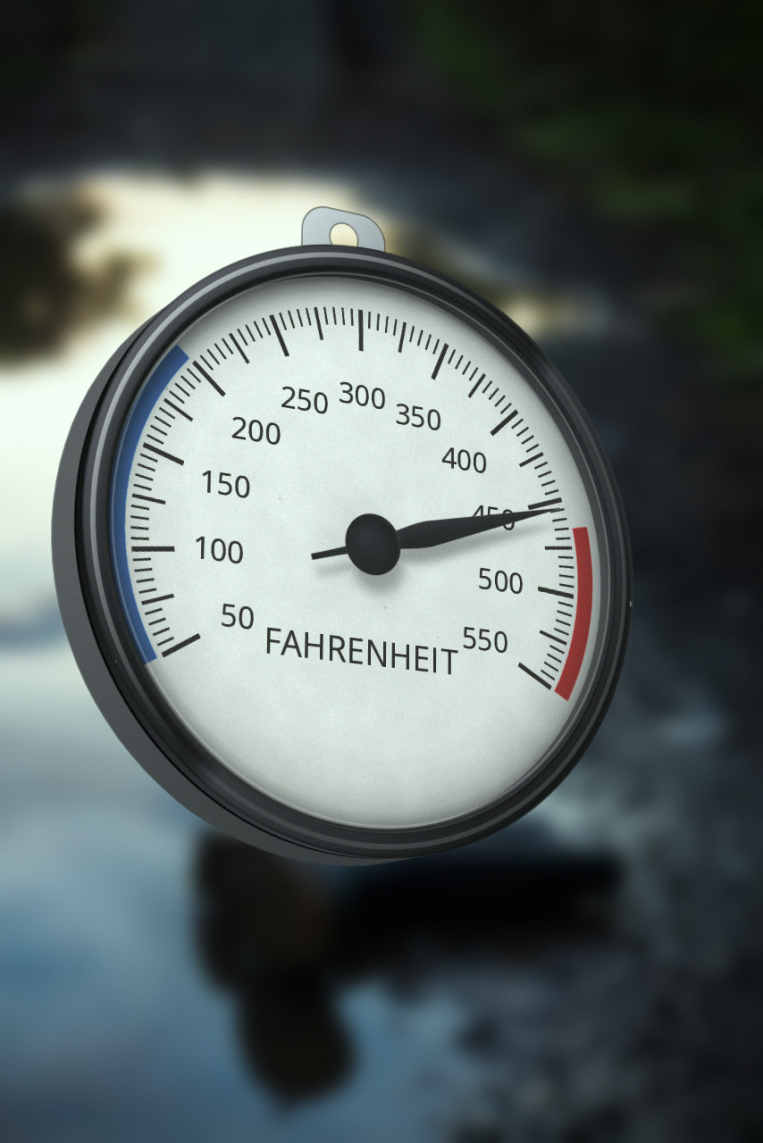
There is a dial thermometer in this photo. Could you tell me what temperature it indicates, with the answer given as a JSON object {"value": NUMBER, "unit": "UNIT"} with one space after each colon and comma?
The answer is {"value": 455, "unit": "°F"}
